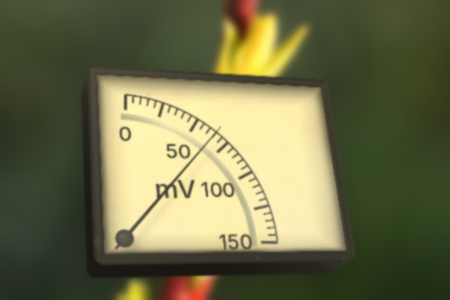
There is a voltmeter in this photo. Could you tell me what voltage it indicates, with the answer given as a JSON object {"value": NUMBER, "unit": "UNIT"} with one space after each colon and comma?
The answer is {"value": 65, "unit": "mV"}
